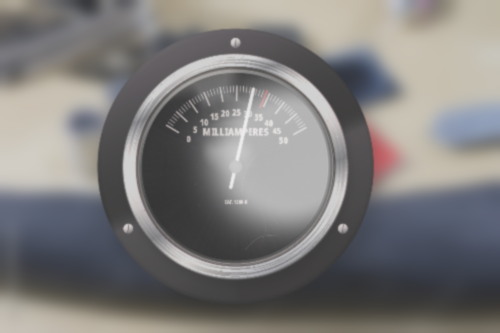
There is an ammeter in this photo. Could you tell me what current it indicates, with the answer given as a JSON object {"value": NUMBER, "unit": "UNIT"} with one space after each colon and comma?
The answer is {"value": 30, "unit": "mA"}
